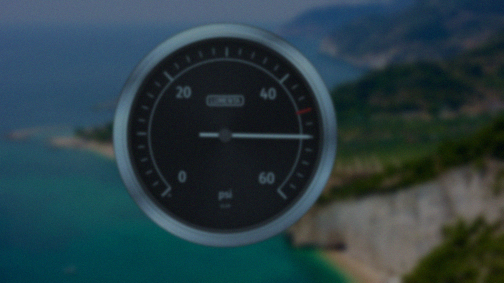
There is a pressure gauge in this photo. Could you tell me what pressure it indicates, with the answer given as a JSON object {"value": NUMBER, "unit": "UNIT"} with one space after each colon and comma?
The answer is {"value": 50, "unit": "psi"}
